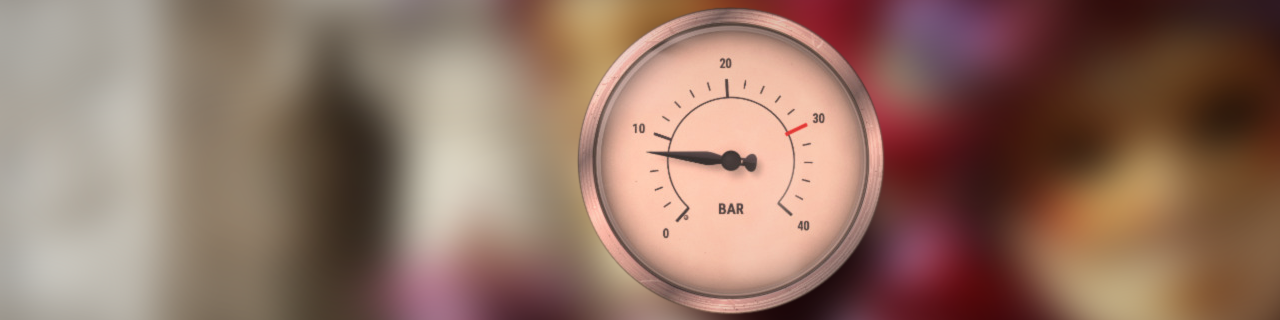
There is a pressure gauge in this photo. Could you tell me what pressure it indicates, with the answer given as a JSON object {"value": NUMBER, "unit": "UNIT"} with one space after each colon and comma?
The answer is {"value": 8, "unit": "bar"}
